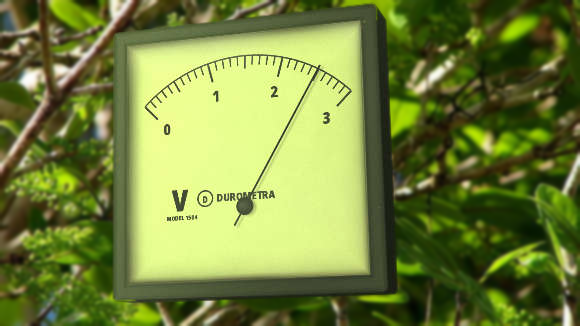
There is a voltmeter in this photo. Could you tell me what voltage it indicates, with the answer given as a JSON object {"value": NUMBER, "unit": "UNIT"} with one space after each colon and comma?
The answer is {"value": 2.5, "unit": "V"}
